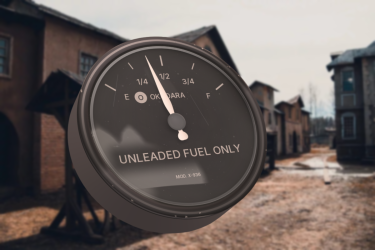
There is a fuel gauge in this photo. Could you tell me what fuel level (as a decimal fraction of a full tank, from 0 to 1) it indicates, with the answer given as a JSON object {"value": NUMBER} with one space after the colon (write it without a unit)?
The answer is {"value": 0.375}
